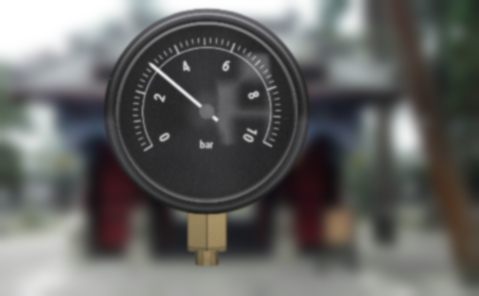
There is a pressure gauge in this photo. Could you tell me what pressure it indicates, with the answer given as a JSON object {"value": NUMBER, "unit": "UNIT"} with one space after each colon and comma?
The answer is {"value": 3, "unit": "bar"}
